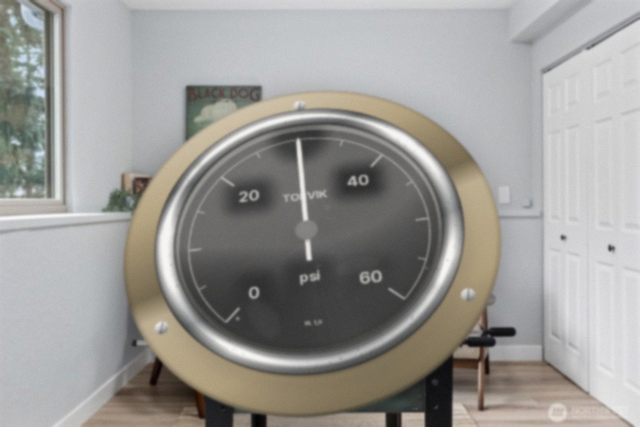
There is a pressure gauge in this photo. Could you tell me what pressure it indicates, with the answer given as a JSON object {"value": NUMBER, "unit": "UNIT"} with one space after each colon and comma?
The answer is {"value": 30, "unit": "psi"}
